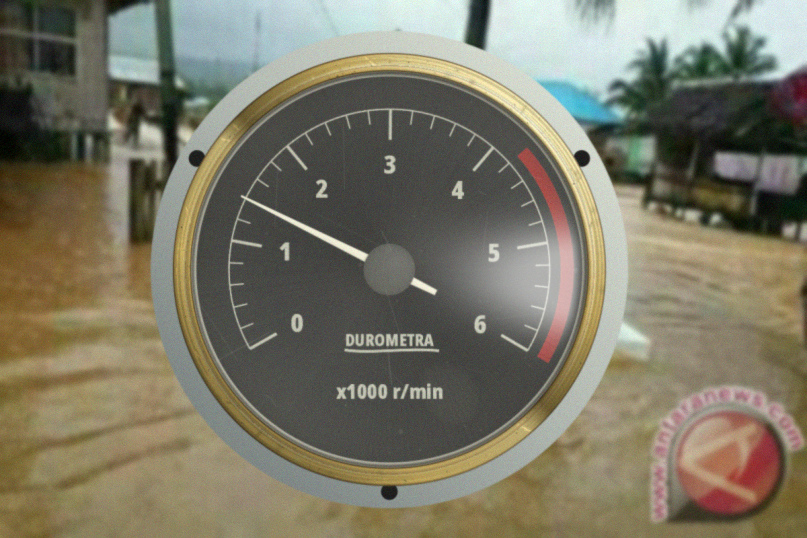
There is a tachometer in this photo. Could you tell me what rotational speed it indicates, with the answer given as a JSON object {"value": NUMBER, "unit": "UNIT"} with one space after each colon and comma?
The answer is {"value": 1400, "unit": "rpm"}
